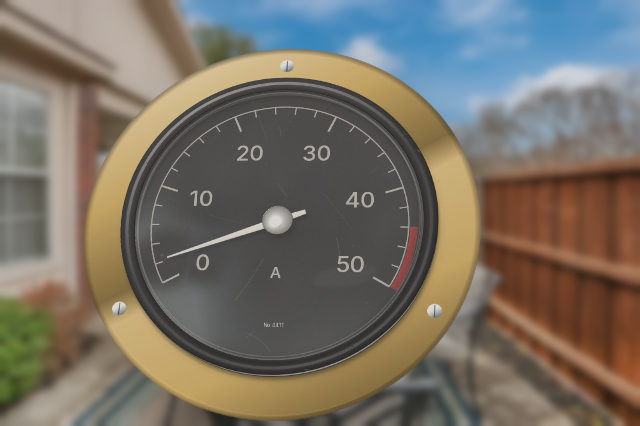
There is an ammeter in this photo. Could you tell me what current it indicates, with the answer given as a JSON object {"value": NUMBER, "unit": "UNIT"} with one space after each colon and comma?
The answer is {"value": 2, "unit": "A"}
